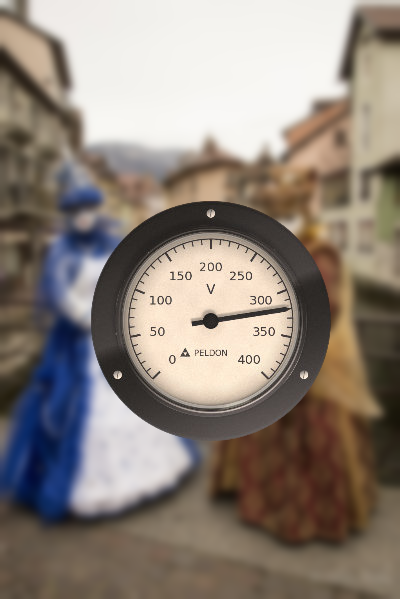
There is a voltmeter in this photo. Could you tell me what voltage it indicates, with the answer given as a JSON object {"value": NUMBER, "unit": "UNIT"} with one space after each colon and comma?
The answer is {"value": 320, "unit": "V"}
